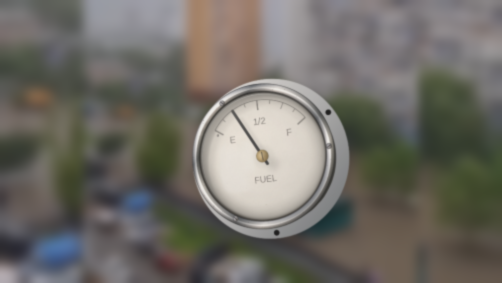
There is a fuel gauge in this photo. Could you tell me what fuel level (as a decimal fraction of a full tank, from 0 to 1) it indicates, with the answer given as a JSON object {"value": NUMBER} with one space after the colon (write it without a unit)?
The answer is {"value": 0.25}
